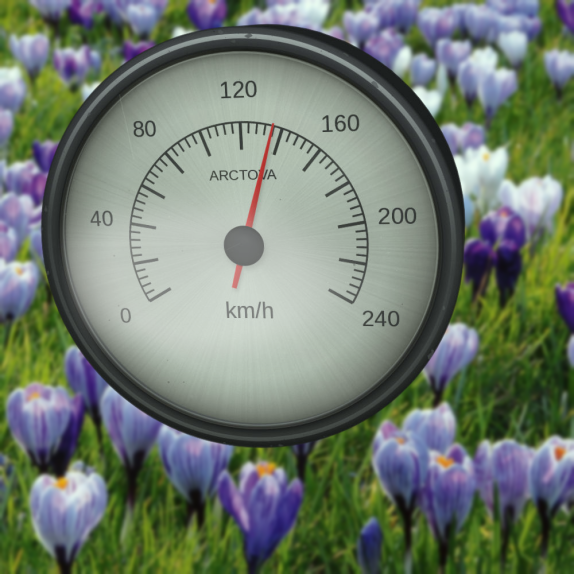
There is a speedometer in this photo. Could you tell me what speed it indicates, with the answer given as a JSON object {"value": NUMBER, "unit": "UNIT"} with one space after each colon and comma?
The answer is {"value": 136, "unit": "km/h"}
